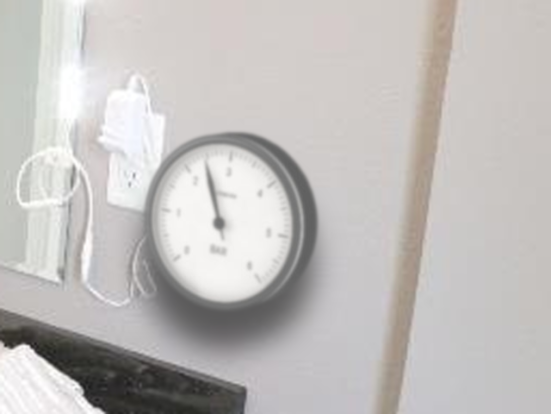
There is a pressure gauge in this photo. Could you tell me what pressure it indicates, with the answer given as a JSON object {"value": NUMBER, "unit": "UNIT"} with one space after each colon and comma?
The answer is {"value": 2.5, "unit": "bar"}
